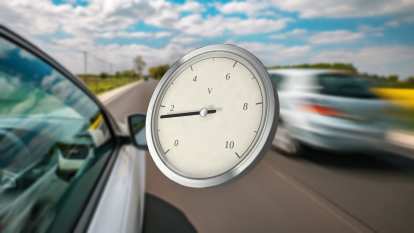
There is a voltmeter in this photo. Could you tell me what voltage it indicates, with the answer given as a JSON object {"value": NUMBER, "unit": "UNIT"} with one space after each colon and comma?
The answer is {"value": 1.5, "unit": "V"}
